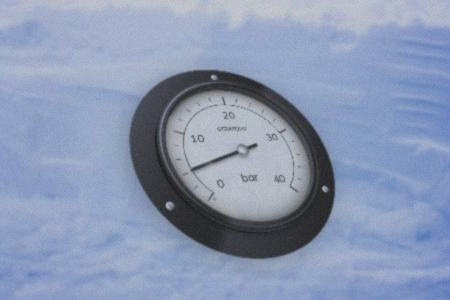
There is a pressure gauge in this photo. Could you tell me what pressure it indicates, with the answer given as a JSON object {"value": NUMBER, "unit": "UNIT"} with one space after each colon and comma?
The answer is {"value": 4, "unit": "bar"}
